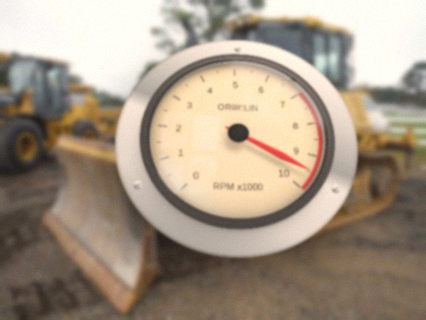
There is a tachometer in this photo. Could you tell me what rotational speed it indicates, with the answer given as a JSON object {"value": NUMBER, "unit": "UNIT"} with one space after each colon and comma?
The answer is {"value": 9500, "unit": "rpm"}
